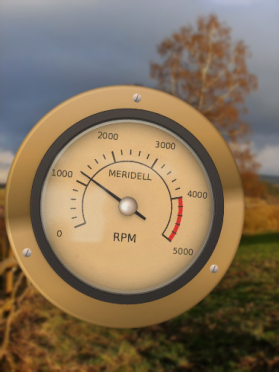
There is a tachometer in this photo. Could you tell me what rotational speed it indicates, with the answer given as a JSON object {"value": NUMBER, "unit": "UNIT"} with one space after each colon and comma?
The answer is {"value": 1200, "unit": "rpm"}
